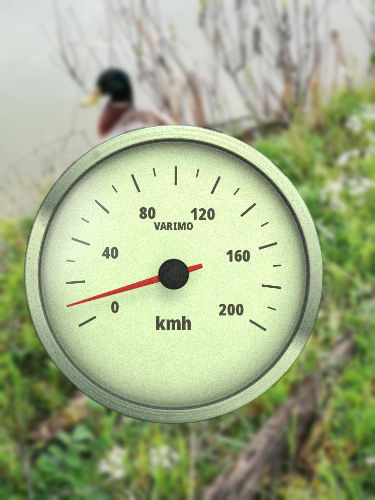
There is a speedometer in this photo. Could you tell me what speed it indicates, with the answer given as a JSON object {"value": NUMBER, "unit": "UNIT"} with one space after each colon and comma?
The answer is {"value": 10, "unit": "km/h"}
